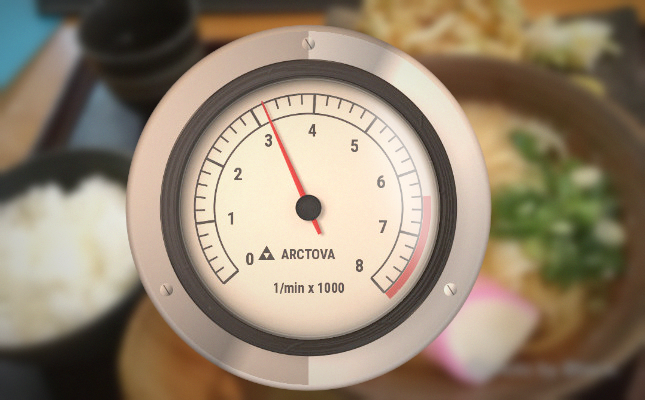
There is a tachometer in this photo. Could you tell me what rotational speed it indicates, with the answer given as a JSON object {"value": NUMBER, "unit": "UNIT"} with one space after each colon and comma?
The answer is {"value": 3200, "unit": "rpm"}
